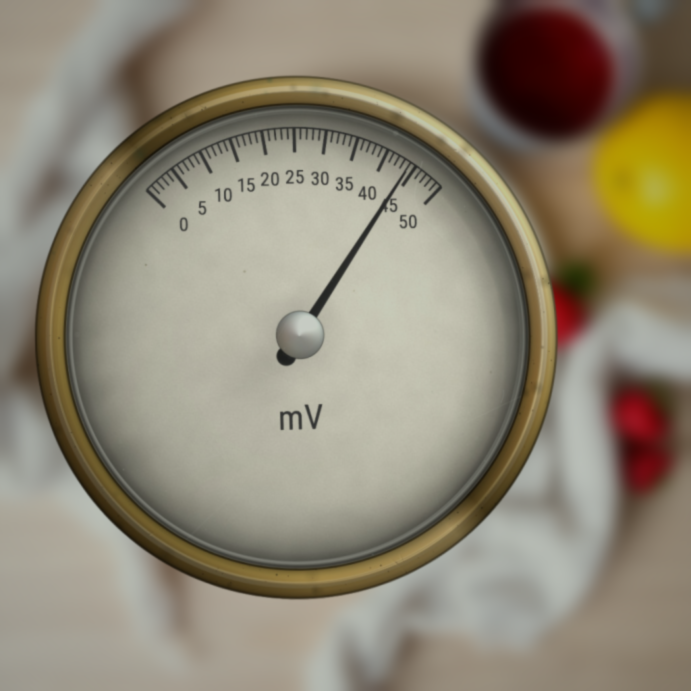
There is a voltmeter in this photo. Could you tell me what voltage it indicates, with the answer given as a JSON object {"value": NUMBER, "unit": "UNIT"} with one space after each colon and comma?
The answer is {"value": 44, "unit": "mV"}
